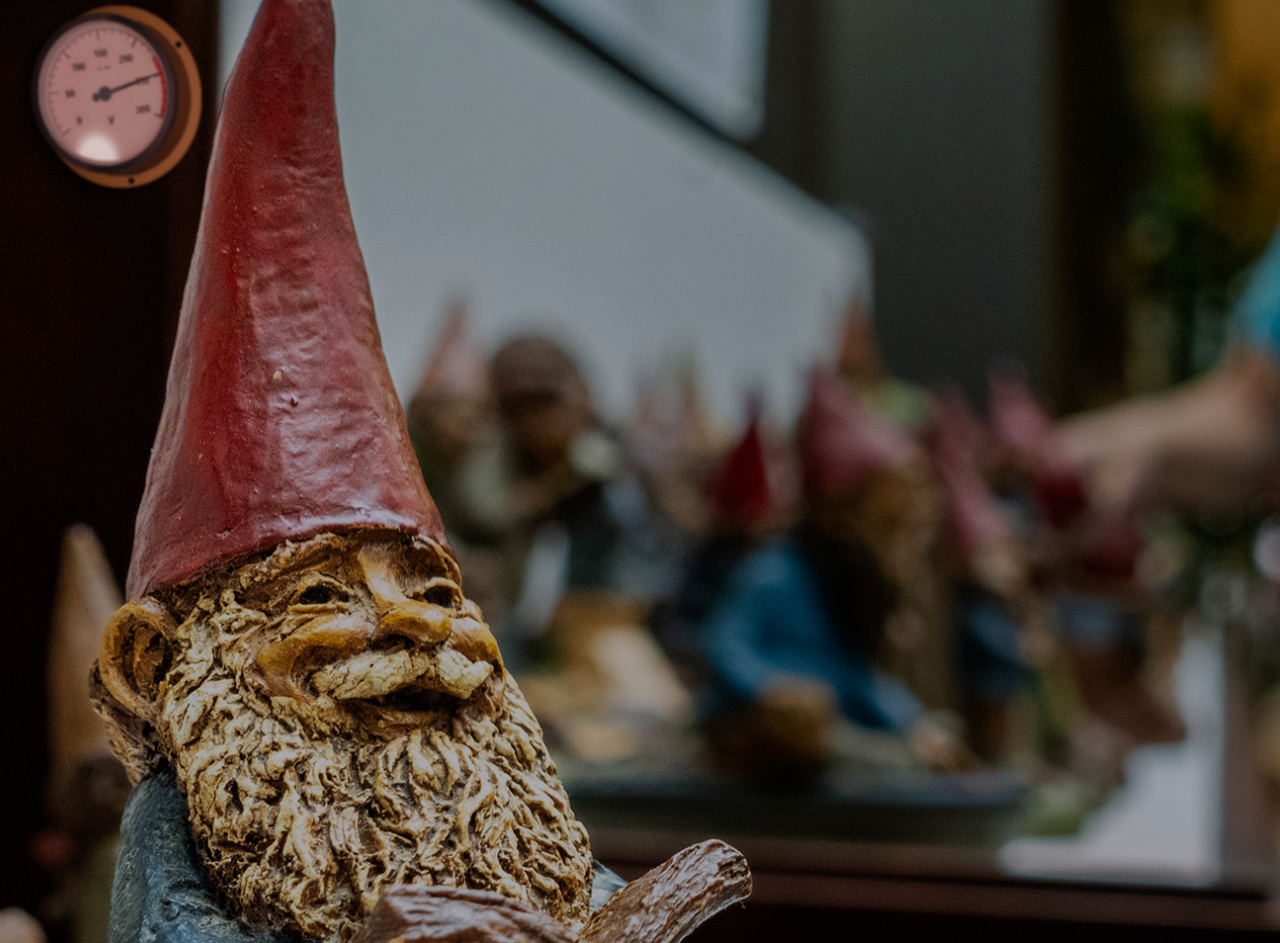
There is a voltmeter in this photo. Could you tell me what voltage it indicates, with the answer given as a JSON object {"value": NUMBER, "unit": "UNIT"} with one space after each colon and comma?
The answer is {"value": 250, "unit": "V"}
